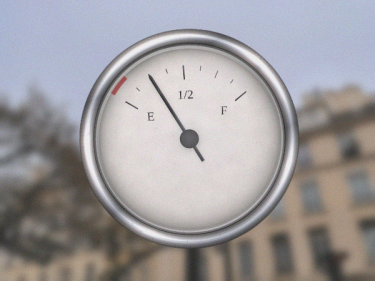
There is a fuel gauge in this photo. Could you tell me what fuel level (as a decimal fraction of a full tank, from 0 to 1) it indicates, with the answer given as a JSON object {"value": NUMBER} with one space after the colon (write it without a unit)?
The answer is {"value": 0.25}
